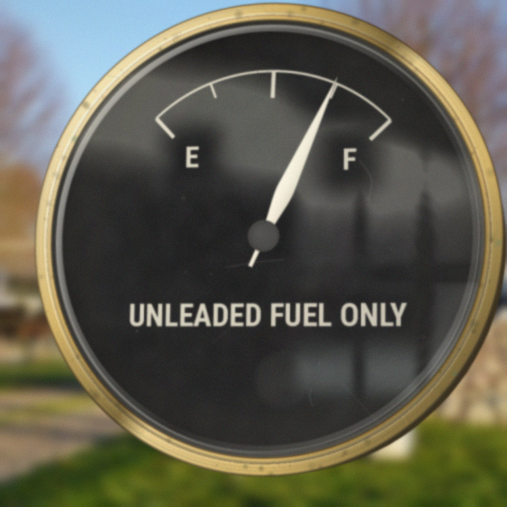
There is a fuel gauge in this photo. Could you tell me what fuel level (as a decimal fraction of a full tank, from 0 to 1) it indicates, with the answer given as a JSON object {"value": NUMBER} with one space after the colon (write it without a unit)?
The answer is {"value": 0.75}
